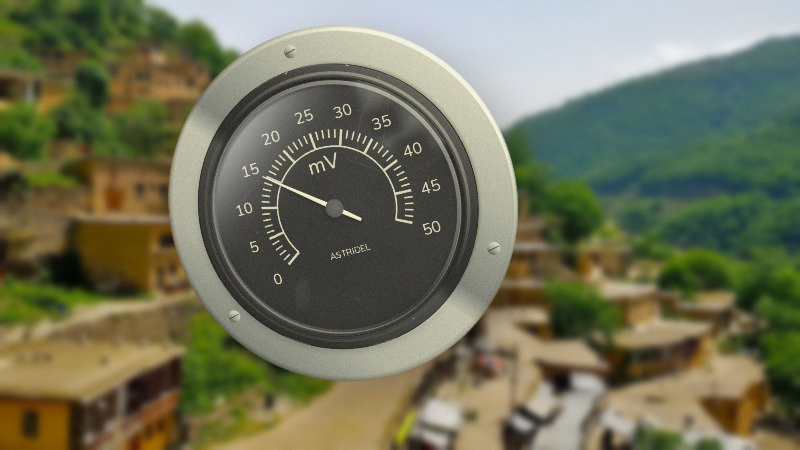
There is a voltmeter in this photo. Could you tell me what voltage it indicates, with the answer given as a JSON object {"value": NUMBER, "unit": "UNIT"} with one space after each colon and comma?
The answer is {"value": 15, "unit": "mV"}
